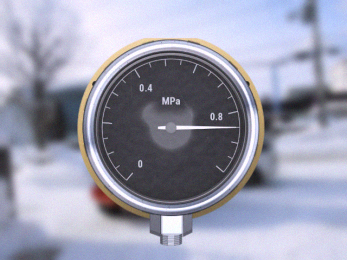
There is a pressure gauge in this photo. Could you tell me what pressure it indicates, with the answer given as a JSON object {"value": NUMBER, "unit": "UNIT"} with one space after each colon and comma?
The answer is {"value": 0.85, "unit": "MPa"}
